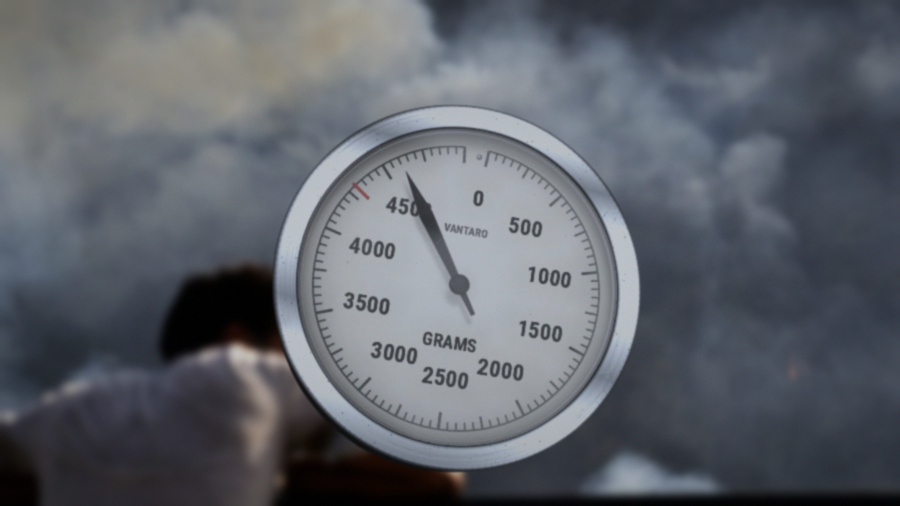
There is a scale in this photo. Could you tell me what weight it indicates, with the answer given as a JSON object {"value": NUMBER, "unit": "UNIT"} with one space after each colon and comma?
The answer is {"value": 4600, "unit": "g"}
